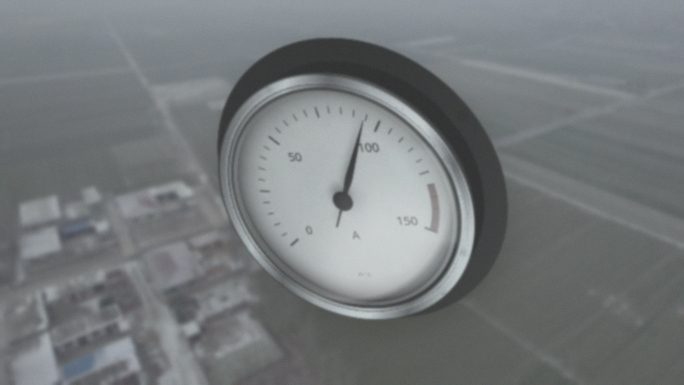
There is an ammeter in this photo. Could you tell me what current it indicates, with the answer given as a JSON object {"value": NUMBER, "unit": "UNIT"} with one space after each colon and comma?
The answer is {"value": 95, "unit": "A"}
